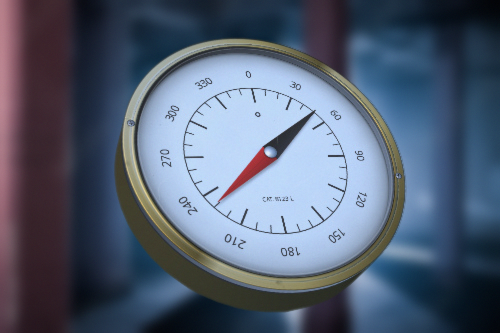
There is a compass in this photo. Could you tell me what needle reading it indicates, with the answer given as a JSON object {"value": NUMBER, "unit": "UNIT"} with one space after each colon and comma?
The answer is {"value": 230, "unit": "°"}
